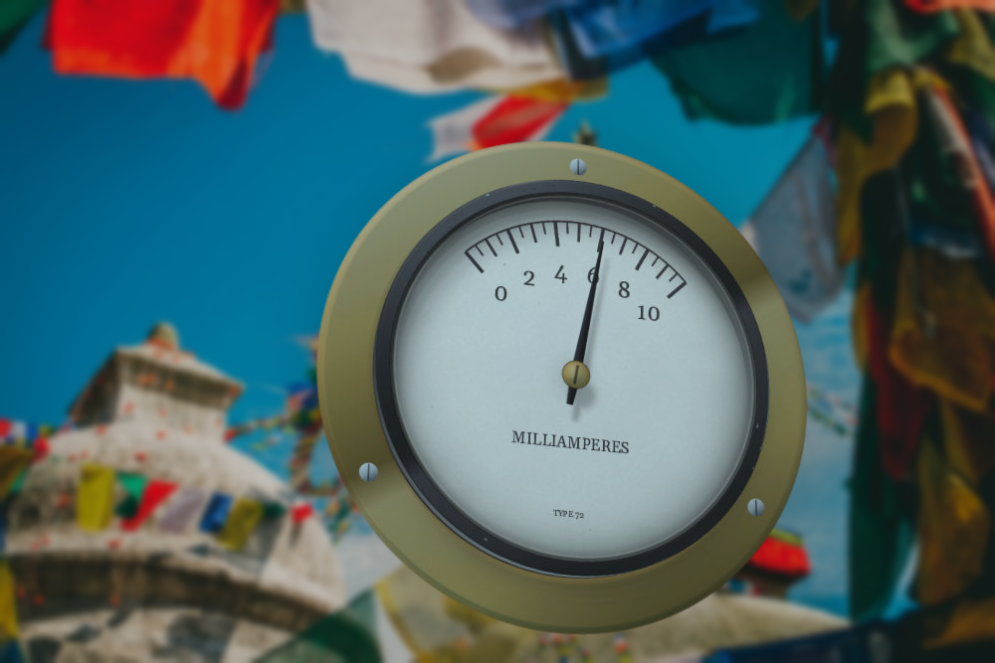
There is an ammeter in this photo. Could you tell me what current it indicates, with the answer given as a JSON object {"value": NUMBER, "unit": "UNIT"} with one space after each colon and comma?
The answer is {"value": 6, "unit": "mA"}
